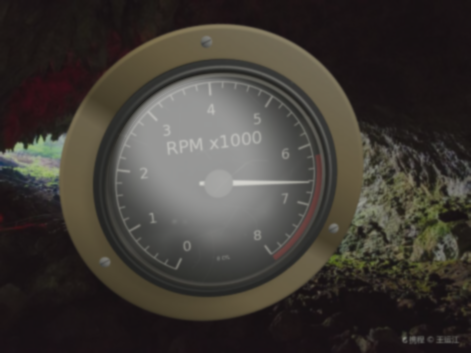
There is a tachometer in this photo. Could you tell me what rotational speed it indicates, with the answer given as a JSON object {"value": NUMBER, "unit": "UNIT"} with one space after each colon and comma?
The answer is {"value": 6600, "unit": "rpm"}
